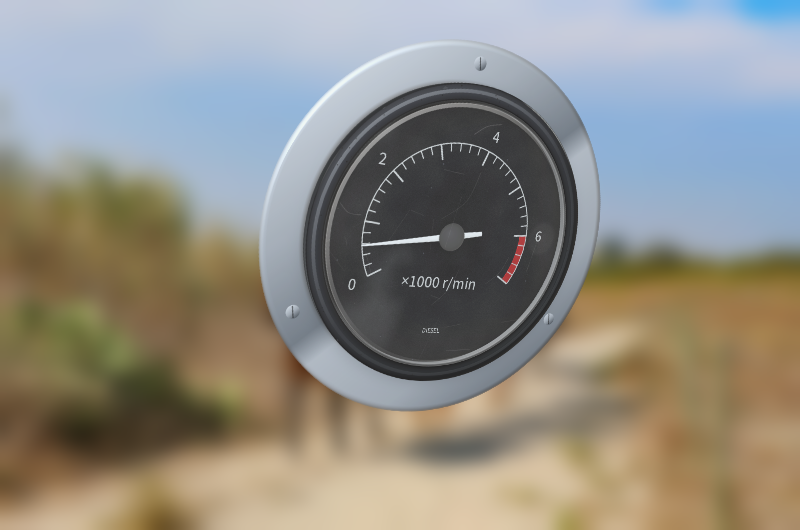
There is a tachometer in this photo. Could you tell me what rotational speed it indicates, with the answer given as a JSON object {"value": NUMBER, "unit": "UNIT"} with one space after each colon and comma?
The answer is {"value": 600, "unit": "rpm"}
